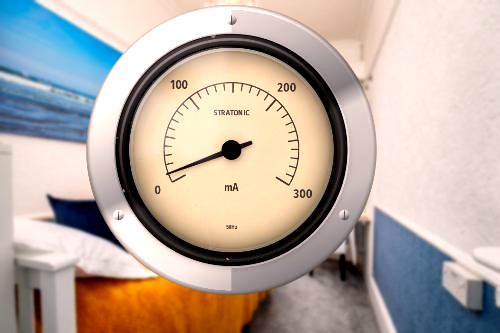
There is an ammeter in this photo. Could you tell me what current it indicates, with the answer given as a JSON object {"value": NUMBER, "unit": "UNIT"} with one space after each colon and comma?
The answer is {"value": 10, "unit": "mA"}
